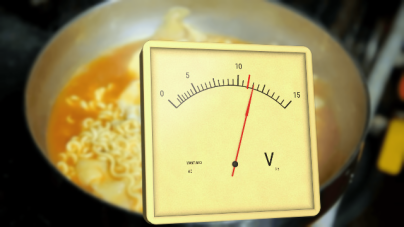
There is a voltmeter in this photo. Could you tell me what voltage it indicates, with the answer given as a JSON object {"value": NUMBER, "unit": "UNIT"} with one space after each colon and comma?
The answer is {"value": 11.5, "unit": "V"}
